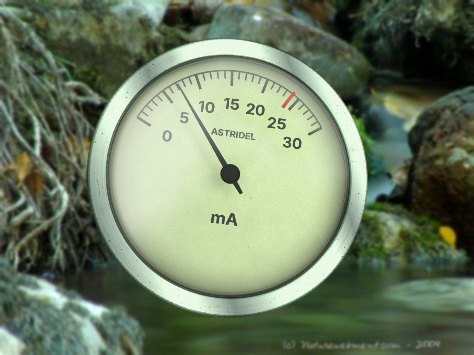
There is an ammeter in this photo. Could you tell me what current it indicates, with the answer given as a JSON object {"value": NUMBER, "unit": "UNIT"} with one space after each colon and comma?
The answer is {"value": 7, "unit": "mA"}
